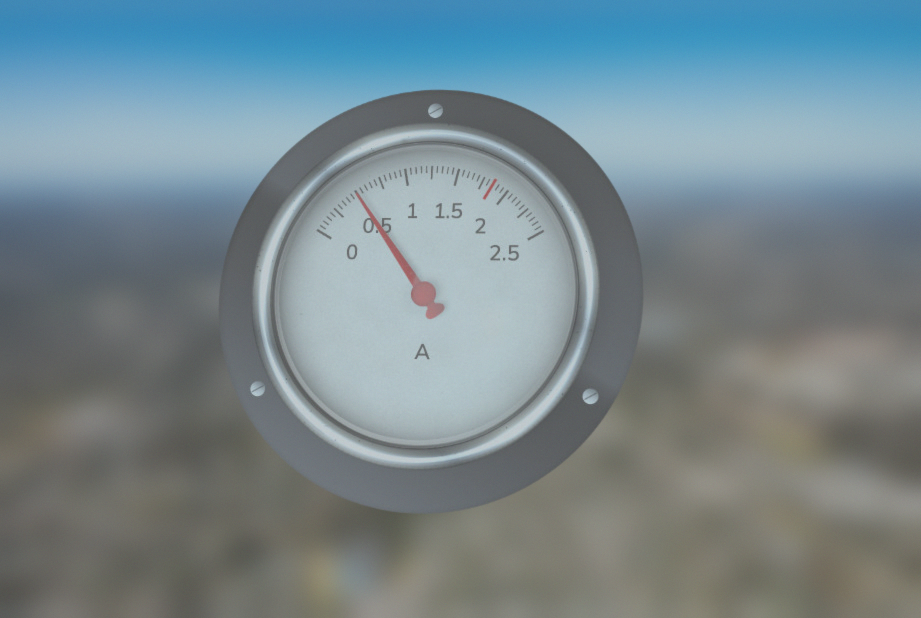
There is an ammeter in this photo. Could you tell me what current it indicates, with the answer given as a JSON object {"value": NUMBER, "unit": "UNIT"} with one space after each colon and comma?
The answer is {"value": 0.5, "unit": "A"}
